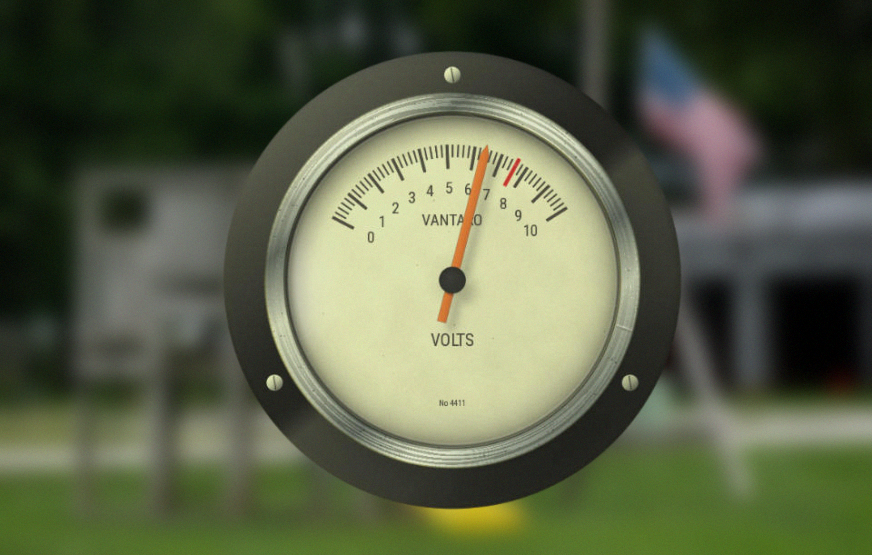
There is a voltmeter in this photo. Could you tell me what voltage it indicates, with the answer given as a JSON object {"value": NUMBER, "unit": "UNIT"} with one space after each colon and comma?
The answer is {"value": 6.4, "unit": "V"}
